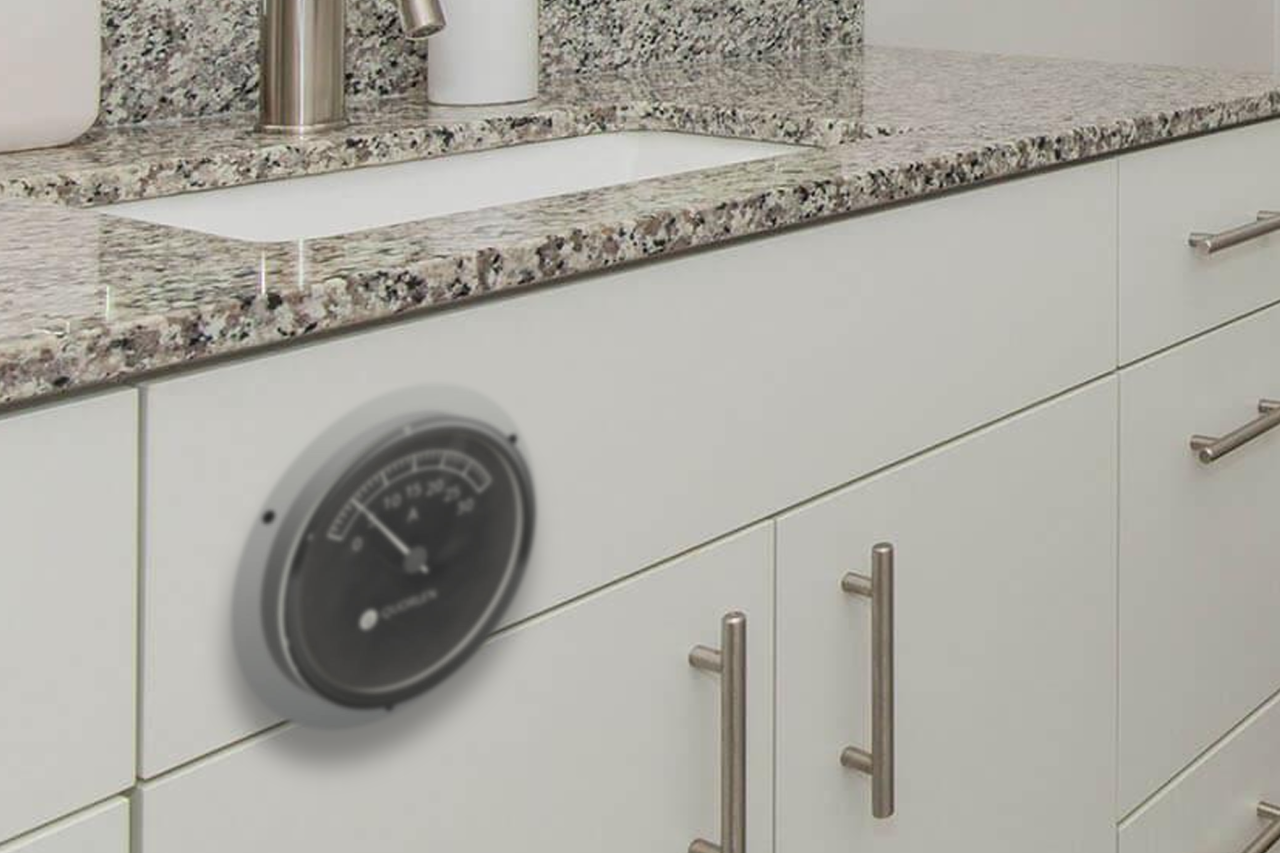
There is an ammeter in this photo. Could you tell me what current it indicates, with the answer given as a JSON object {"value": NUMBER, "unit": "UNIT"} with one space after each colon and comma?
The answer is {"value": 5, "unit": "A"}
